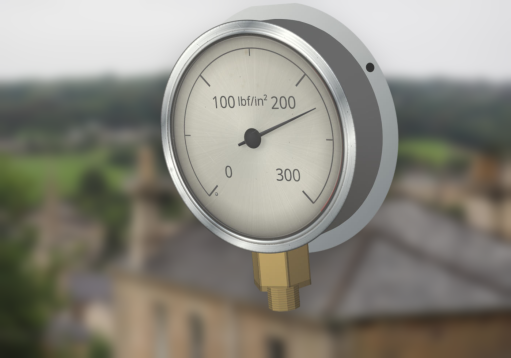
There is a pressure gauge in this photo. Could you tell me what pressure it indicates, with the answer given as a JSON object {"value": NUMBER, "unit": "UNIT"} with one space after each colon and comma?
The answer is {"value": 225, "unit": "psi"}
